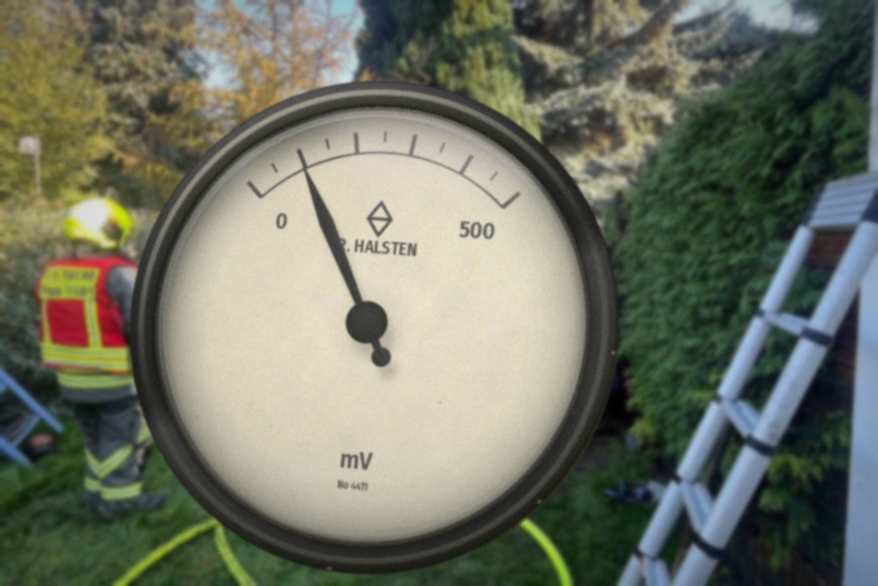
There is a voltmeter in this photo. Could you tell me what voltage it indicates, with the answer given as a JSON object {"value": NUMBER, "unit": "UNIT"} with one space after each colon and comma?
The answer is {"value": 100, "unit": "mV"}
